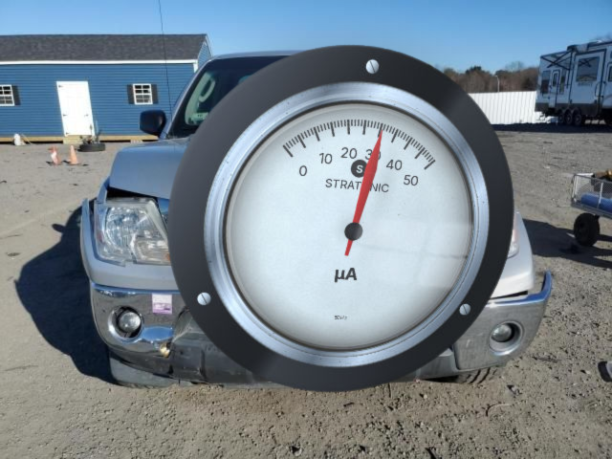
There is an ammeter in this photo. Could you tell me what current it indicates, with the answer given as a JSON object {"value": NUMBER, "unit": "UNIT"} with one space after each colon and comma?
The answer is {"value": 30, "unit": "µA"}
